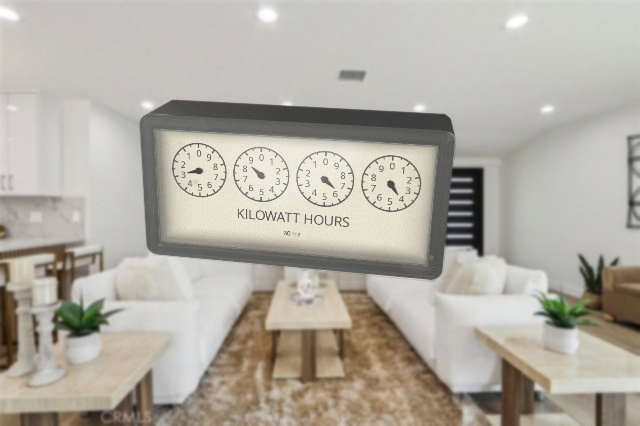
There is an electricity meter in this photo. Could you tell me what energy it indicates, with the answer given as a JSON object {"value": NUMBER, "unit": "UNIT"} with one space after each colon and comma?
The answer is {"value": 2864, "unit": "kWh"}
